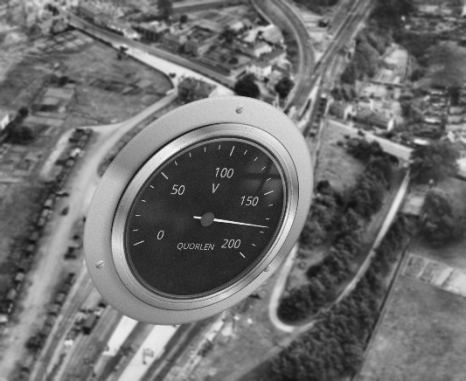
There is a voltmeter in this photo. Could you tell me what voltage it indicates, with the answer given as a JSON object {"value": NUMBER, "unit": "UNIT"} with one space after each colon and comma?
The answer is {"value": 175, "unit": "V"}
